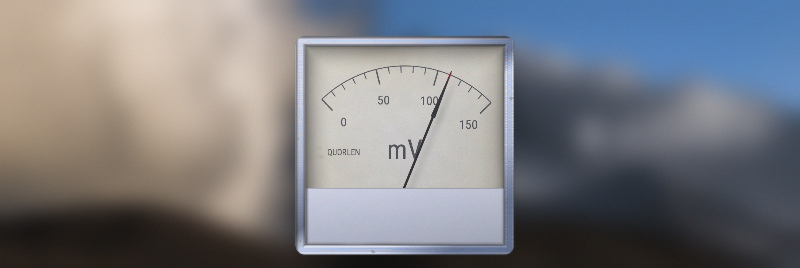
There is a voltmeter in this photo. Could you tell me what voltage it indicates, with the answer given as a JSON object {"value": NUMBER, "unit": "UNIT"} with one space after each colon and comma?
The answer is {"value": 110, "unit": "mV"}
